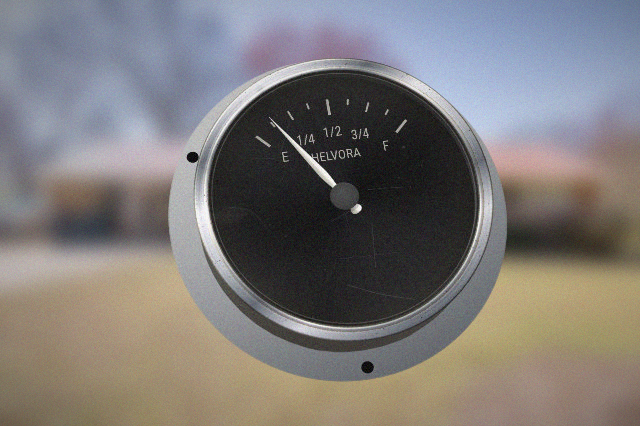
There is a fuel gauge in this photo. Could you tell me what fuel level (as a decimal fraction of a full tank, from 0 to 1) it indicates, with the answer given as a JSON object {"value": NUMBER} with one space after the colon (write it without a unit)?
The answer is {"value": 0.125}
